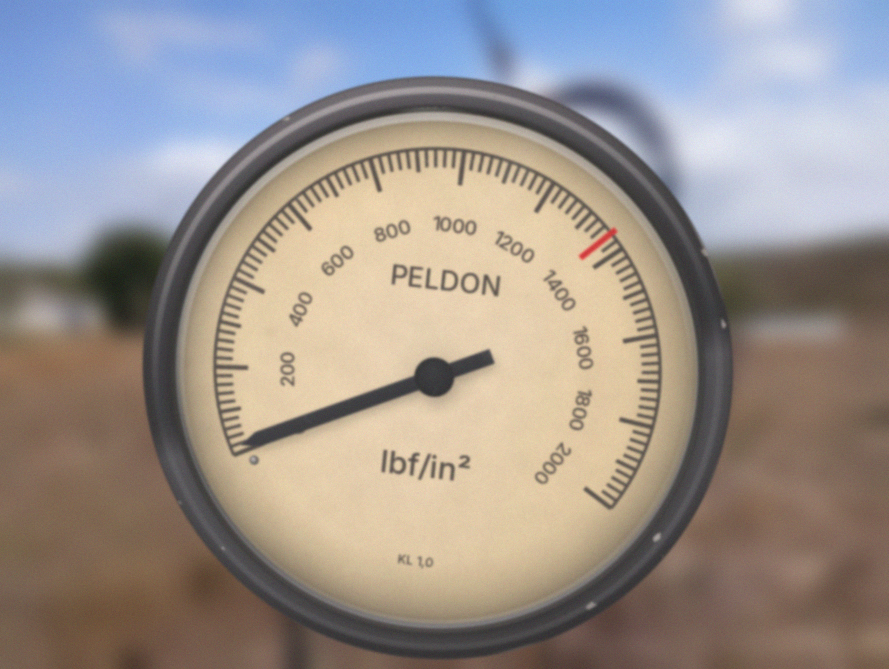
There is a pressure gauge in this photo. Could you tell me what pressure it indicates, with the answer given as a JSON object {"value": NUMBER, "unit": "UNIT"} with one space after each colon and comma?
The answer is {"value": 20, "unit": "psi"}
